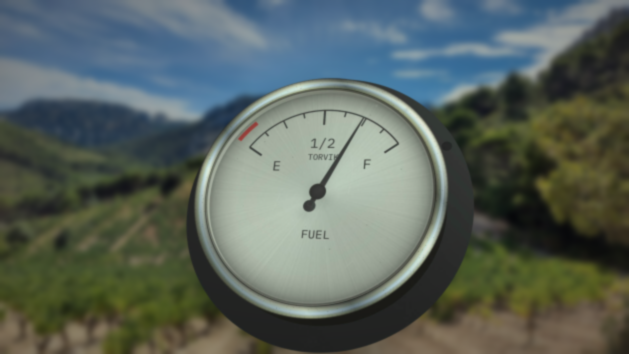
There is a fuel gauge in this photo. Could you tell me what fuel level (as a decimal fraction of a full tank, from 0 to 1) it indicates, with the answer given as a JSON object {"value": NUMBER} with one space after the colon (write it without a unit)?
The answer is {"value": 0.75}
